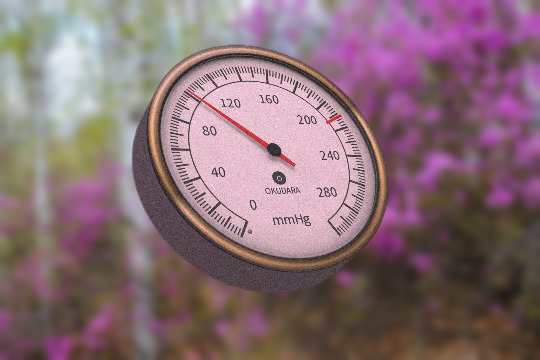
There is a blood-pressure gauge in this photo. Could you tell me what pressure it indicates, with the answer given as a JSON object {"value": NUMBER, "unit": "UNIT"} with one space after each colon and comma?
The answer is {"value": 100, "unit": "mmHg"}
